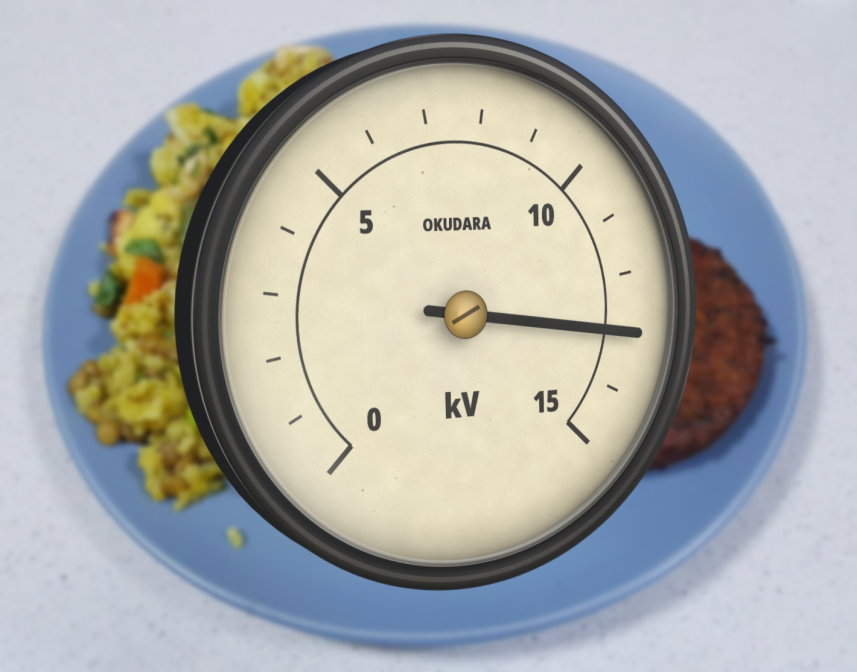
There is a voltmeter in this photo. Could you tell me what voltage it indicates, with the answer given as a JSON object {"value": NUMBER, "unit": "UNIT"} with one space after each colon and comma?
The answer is {"value": 13, "unit": "kV"}
